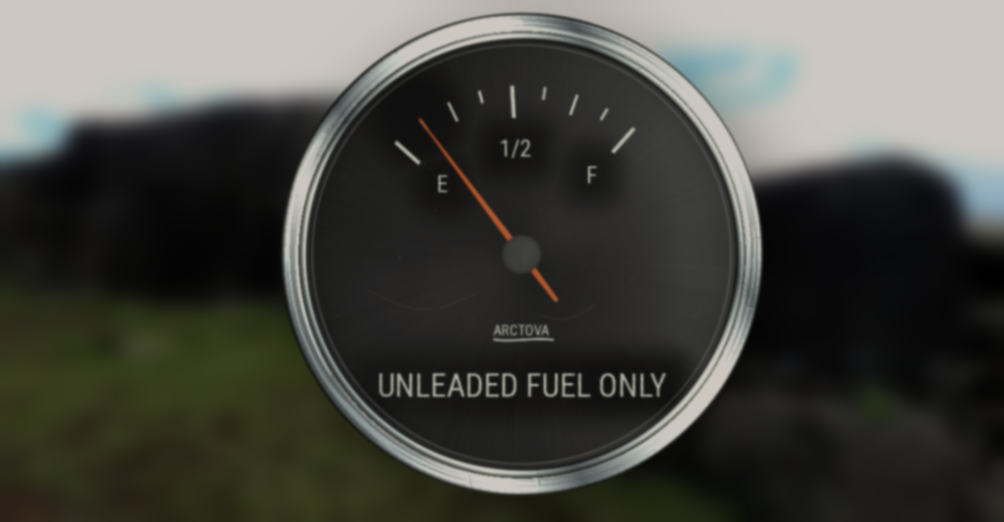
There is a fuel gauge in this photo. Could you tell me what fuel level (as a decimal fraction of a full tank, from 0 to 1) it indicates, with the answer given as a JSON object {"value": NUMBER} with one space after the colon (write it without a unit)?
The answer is {"value": 0.125}
